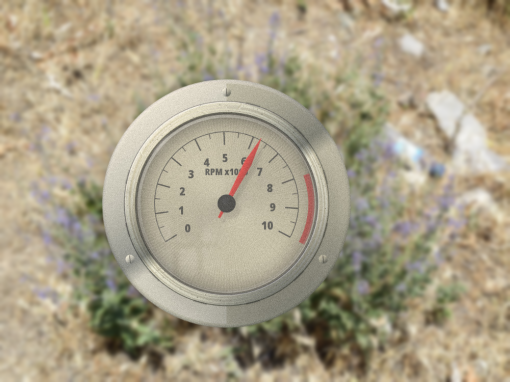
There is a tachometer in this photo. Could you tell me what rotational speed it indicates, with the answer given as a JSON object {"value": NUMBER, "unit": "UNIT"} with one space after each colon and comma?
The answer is {"value": 6250, "unit": "rpm"}
